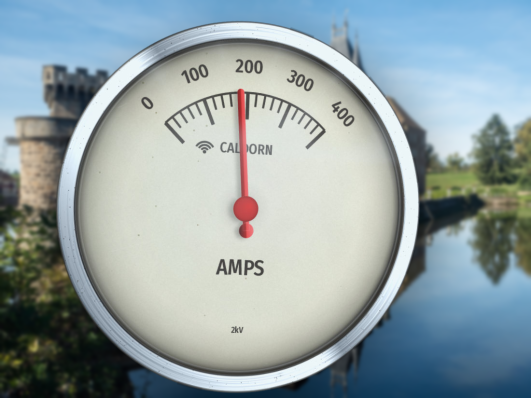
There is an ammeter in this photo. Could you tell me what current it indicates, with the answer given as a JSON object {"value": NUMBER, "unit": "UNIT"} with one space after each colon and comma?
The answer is {"value": 180, "unit": "A"}
